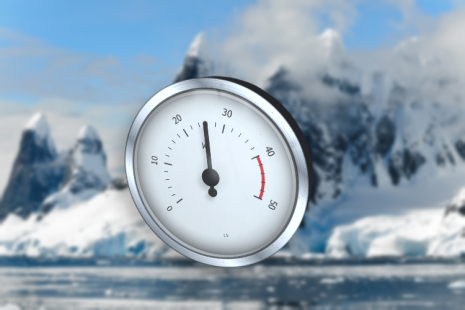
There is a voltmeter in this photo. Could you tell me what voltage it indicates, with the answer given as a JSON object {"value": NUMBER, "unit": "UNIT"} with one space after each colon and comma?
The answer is {"value": 26, "unit": "kV"}
